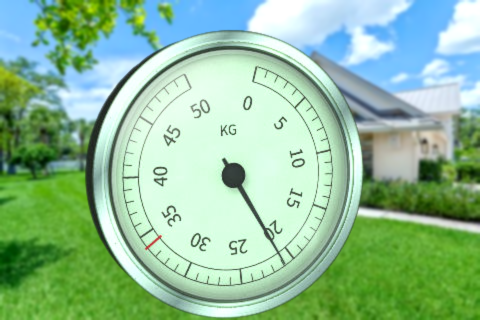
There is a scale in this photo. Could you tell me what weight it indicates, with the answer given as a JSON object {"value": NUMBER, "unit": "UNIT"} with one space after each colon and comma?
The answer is {"value": 21, "unit": "kg"}
